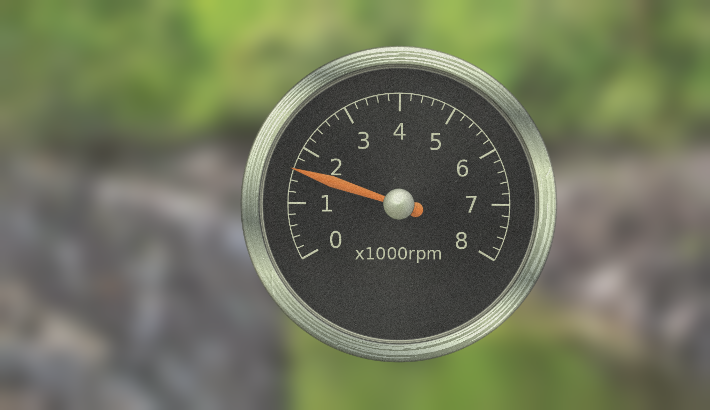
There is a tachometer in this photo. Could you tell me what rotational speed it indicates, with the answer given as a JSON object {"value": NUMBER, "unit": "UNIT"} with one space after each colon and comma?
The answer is {"value": 1600, "unit": "rpm"}
